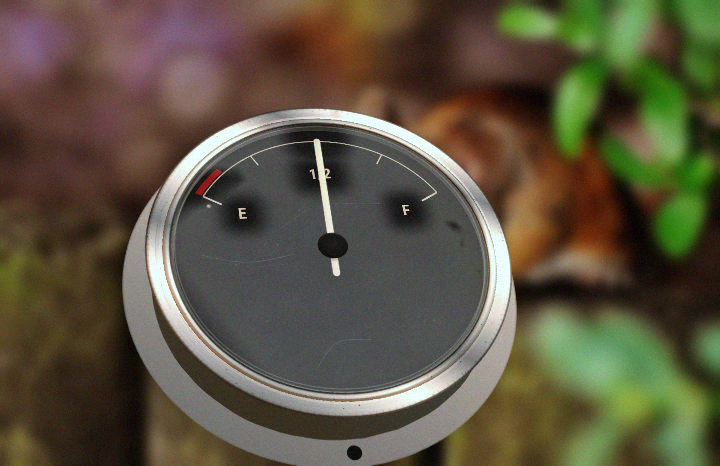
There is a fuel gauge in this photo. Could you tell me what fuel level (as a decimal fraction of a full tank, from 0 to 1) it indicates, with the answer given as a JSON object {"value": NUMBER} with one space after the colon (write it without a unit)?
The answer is {"value": 0.5}
